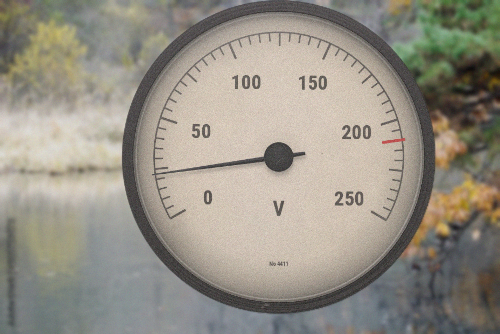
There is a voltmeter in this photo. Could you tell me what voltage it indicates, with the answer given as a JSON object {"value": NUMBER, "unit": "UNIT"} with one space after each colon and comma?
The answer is {"value": 22.5, "unit": "V"}
